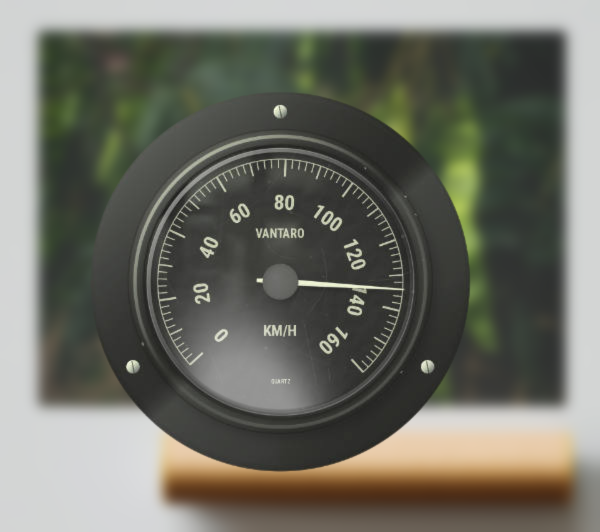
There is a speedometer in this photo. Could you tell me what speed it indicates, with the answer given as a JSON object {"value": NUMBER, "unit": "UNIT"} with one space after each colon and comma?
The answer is {"value": 134, "unit": "km/h"}
